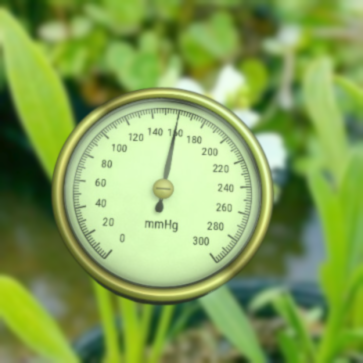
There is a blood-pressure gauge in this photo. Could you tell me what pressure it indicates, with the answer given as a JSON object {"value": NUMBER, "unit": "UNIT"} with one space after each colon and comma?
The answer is {"value": 160, "unit": "mmHg"}
